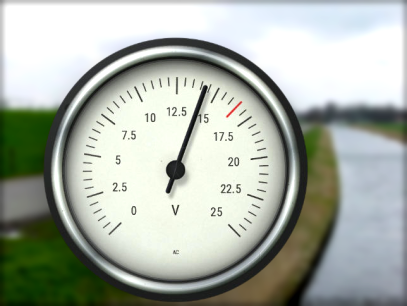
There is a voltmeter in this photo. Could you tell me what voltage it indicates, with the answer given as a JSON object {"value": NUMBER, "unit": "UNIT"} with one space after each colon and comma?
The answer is {"value": 14.25, "unit": "V"}
